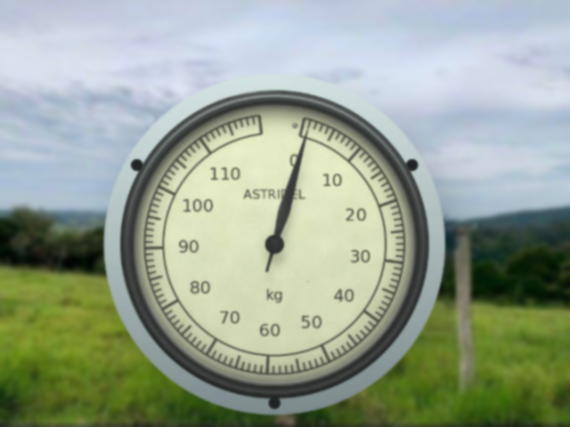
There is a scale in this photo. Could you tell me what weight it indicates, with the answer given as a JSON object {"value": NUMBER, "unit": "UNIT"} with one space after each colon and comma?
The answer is {"value": 1, "unit": "kg"}
